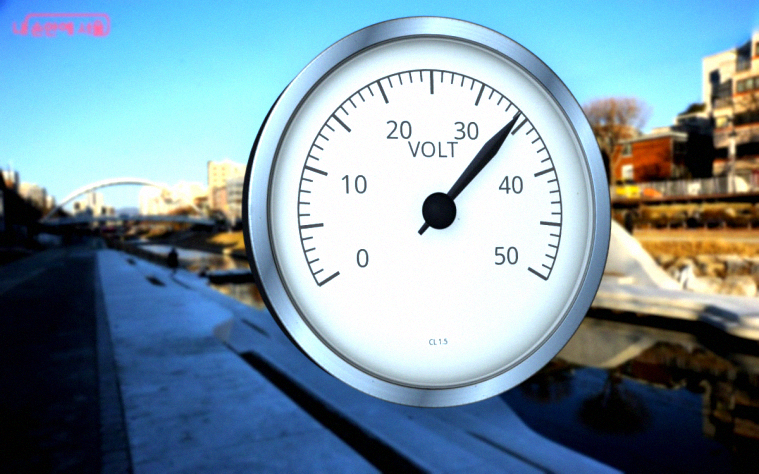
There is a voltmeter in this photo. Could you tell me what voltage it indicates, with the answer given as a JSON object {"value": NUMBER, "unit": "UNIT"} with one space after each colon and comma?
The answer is {"value": 34, "unit": "V"}
